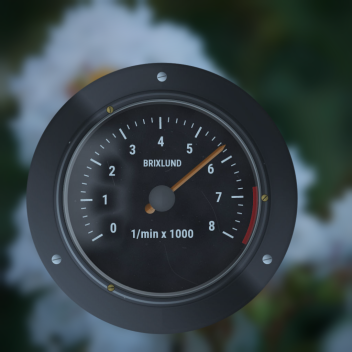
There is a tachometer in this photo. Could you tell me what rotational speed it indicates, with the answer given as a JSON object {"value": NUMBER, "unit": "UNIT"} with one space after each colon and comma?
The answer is {"value": 5700, "unit": "rpm"}
